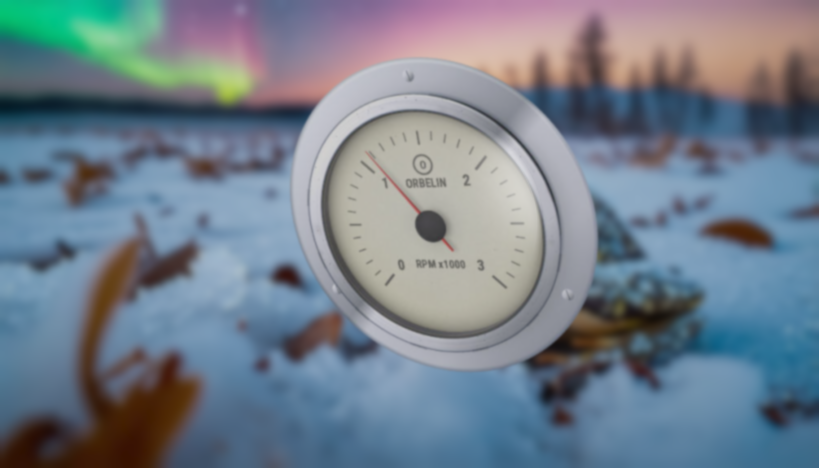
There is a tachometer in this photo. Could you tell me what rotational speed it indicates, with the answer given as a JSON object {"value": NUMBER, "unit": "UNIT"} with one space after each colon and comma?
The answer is {"value": 1100, "unit": "rpm"}
